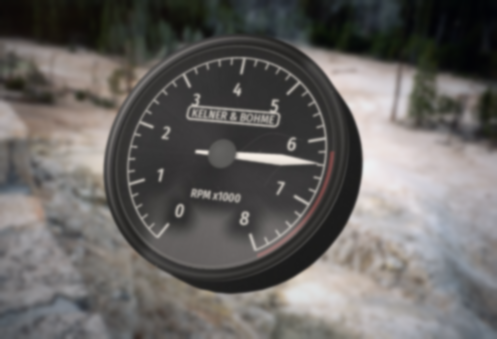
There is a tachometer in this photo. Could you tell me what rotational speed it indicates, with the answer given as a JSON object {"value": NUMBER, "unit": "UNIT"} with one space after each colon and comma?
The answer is {"value": 6400, "unit": "rpm"}
